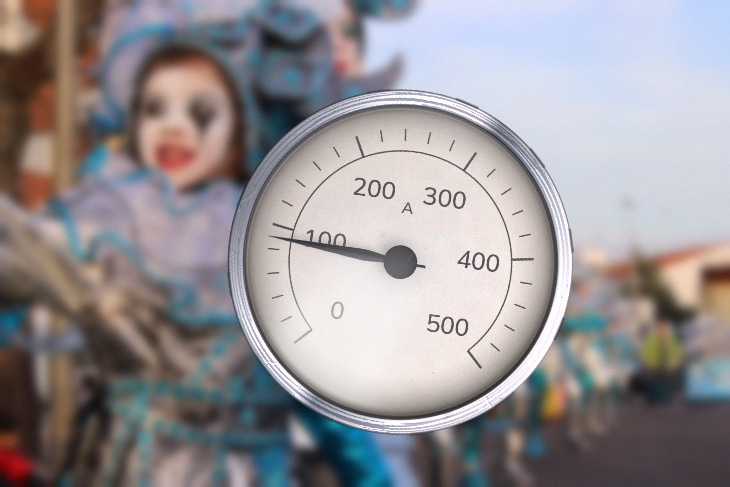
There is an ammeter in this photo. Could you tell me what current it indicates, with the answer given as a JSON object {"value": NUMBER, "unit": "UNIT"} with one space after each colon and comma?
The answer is {"value": 90, "unit": "A"}
